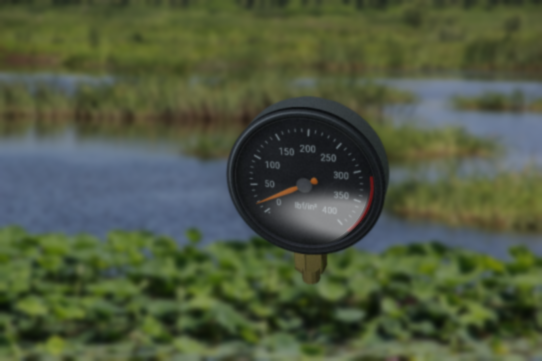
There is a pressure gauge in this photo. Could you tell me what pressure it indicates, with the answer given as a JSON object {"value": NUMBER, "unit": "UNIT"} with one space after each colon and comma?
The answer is {"value": 20, "unit": "psi"}
